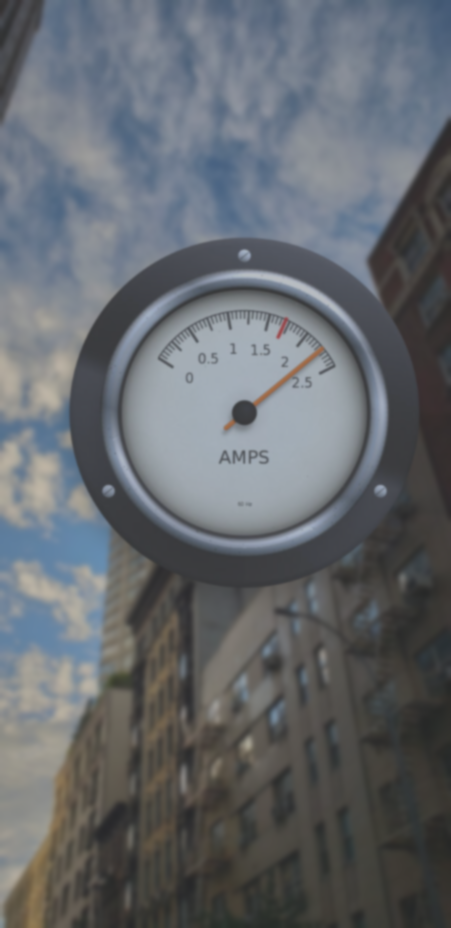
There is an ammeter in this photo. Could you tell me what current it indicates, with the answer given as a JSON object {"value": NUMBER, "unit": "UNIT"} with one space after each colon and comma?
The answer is {"value": 2.25, "unit": "A"}
